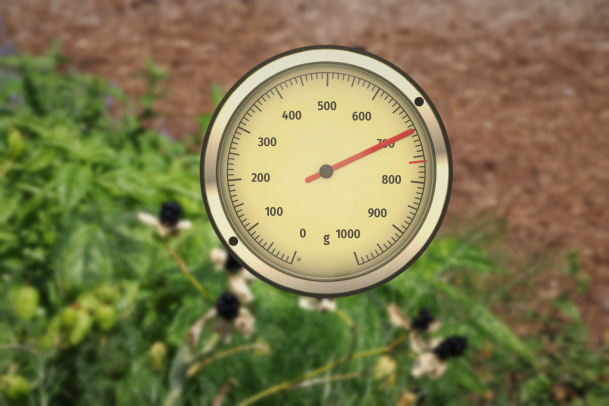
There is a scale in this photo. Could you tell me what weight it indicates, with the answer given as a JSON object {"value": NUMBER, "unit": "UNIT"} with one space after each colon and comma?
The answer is {"value": 700, "unit": "g"}
